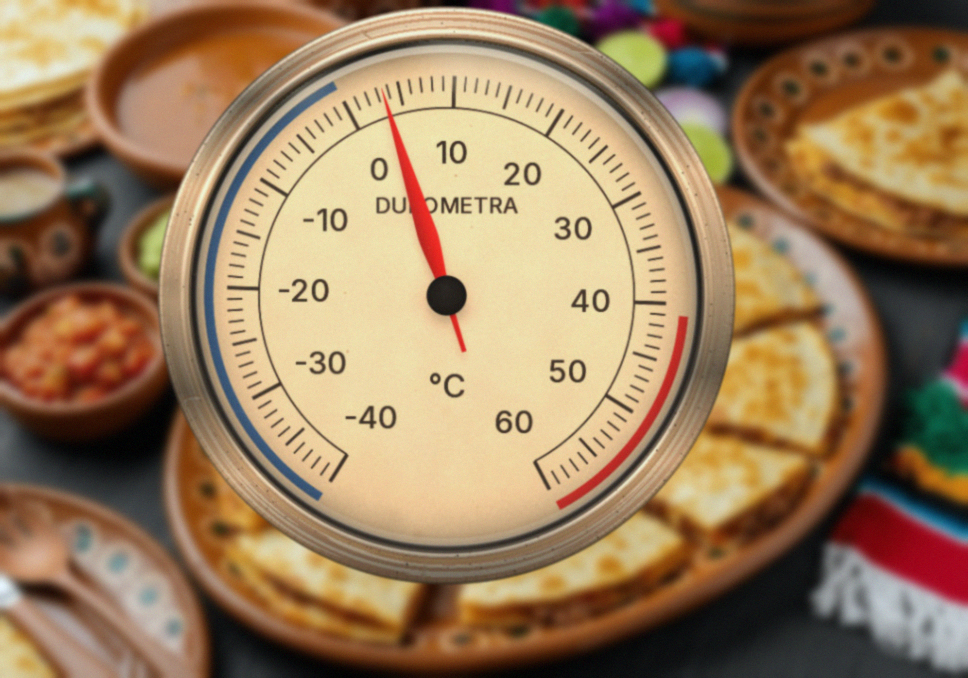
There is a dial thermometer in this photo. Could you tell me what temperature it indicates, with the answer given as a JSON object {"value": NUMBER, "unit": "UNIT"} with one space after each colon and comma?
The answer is {"value": 3.5, "unit": "°C"}
